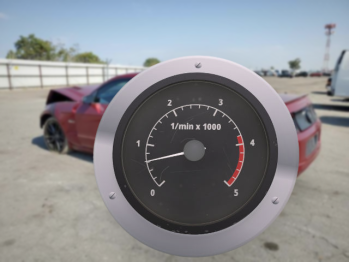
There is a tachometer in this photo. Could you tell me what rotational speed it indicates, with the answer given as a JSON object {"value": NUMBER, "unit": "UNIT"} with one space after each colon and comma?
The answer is {"value": 600, "unit": "rpm"}
